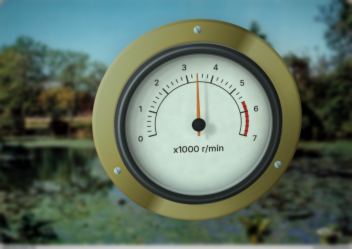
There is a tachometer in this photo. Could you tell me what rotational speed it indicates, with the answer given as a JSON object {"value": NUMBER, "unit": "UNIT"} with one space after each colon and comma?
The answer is {"value": 3400, "unit": "rpm"}
